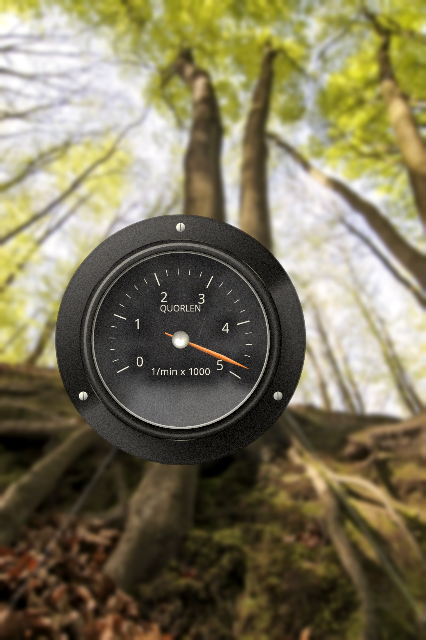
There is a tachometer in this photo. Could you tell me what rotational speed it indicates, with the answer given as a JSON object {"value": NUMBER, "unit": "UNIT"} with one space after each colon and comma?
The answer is {"value": 4800, "unit": "rpm"}
